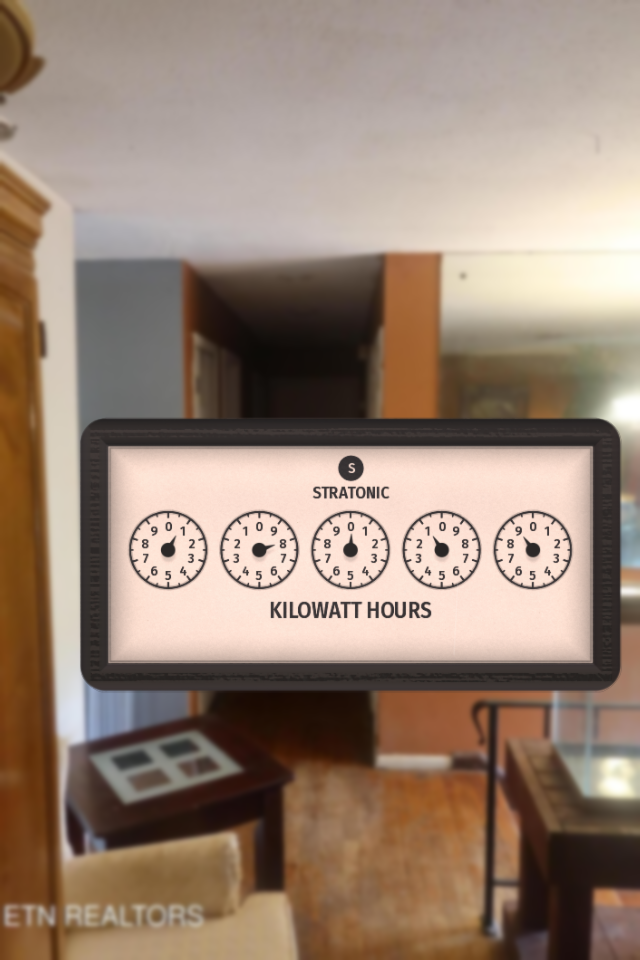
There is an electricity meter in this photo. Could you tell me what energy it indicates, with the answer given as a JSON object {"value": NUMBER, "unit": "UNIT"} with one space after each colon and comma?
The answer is {"value": 8009, "unit": "kWh"}
